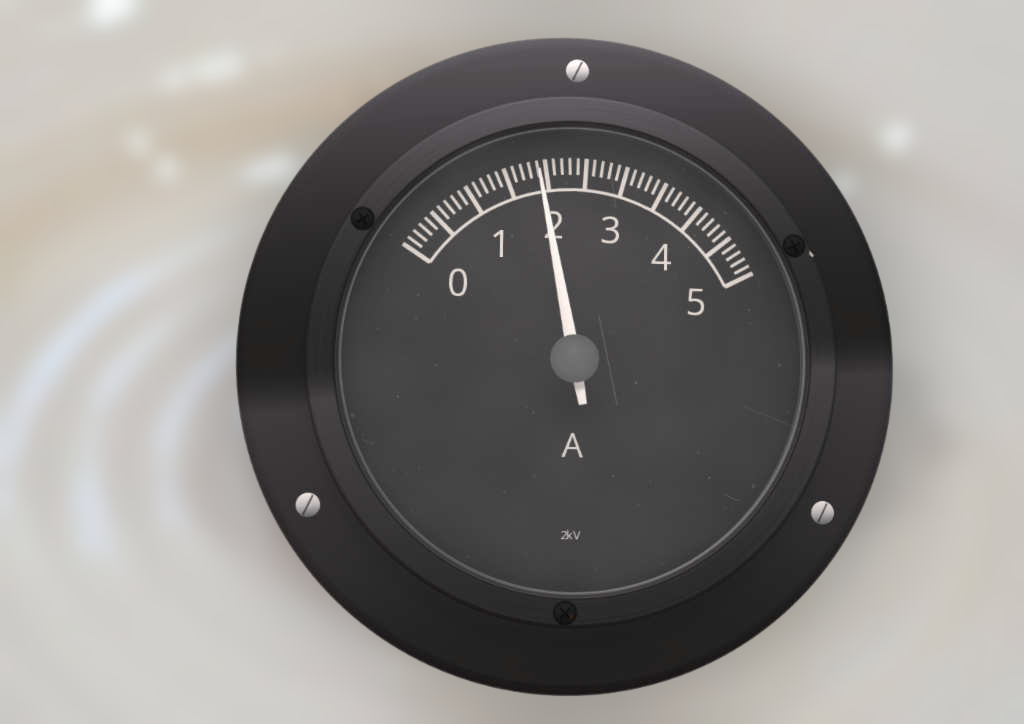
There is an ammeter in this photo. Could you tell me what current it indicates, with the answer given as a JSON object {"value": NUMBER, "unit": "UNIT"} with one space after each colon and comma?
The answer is {"value": 1.9, "unit": "A"}
